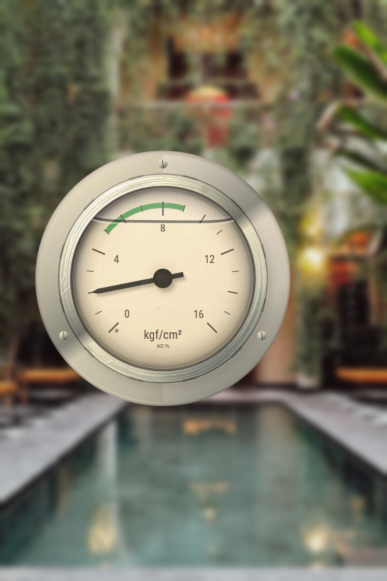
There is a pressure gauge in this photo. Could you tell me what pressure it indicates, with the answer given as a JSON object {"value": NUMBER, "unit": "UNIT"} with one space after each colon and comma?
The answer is {"value": 2, "unit": "kg/cm²"}
